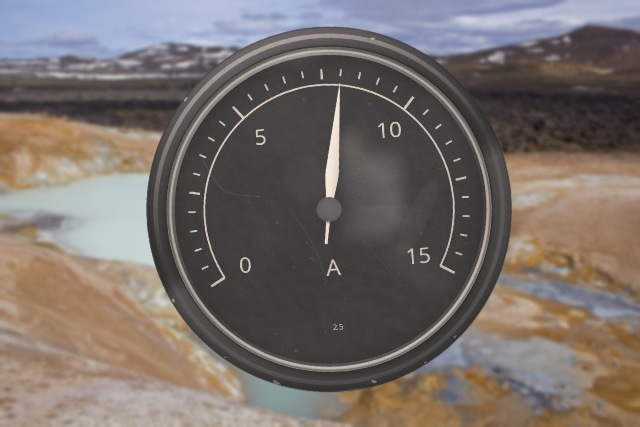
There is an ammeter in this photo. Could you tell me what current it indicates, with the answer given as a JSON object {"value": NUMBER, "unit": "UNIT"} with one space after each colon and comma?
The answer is {"value": 8, "unit": "A"}
